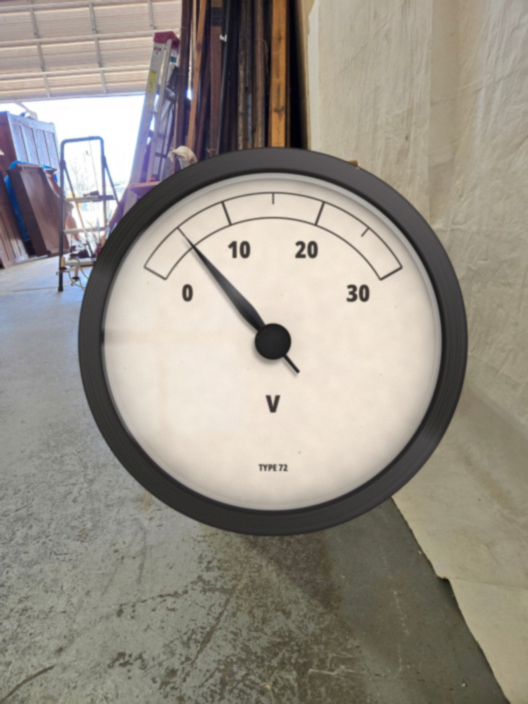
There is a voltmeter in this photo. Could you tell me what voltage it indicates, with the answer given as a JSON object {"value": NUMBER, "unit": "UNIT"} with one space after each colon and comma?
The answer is {"value": 5, "unit": "V"}
